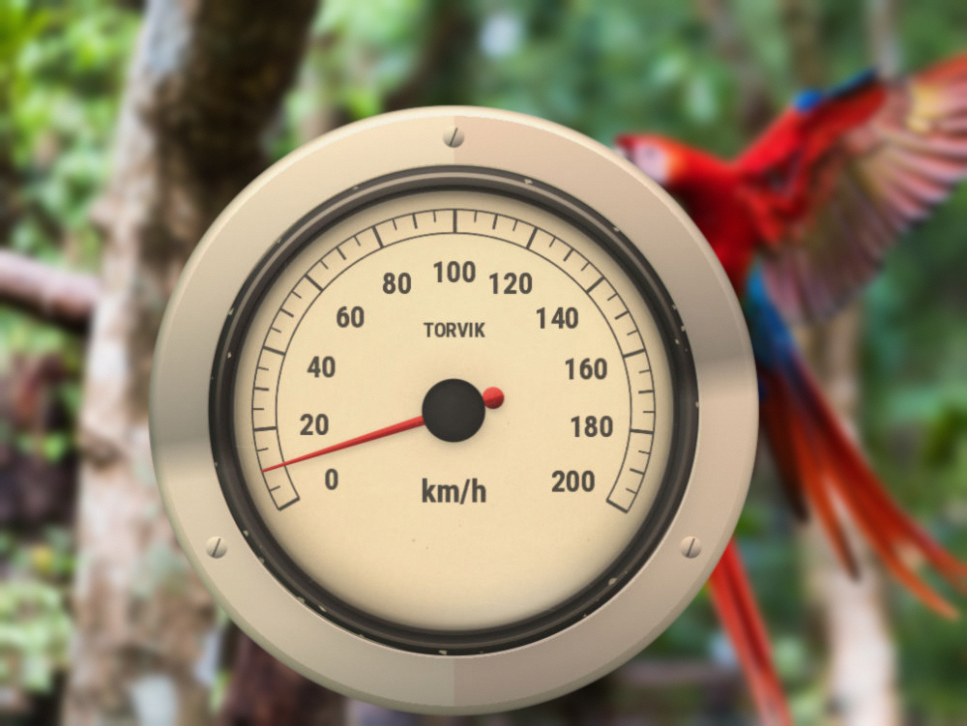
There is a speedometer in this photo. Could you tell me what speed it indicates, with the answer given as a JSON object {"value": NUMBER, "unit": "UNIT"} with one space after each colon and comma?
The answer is {"value": 10, "unit": "km/h"}
